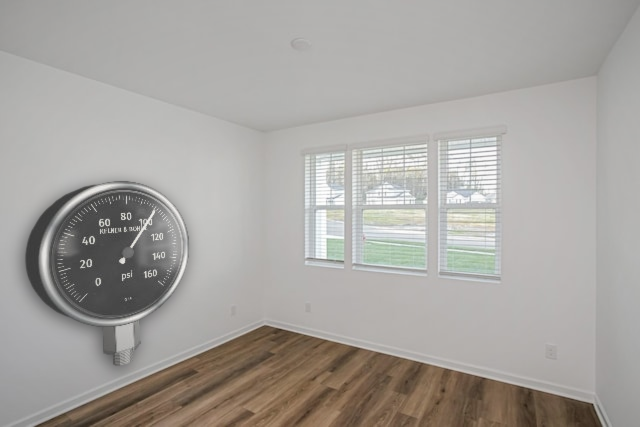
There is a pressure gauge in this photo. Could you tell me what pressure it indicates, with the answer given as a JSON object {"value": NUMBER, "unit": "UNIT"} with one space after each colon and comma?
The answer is {"value": 100, "unit": "psi"}
